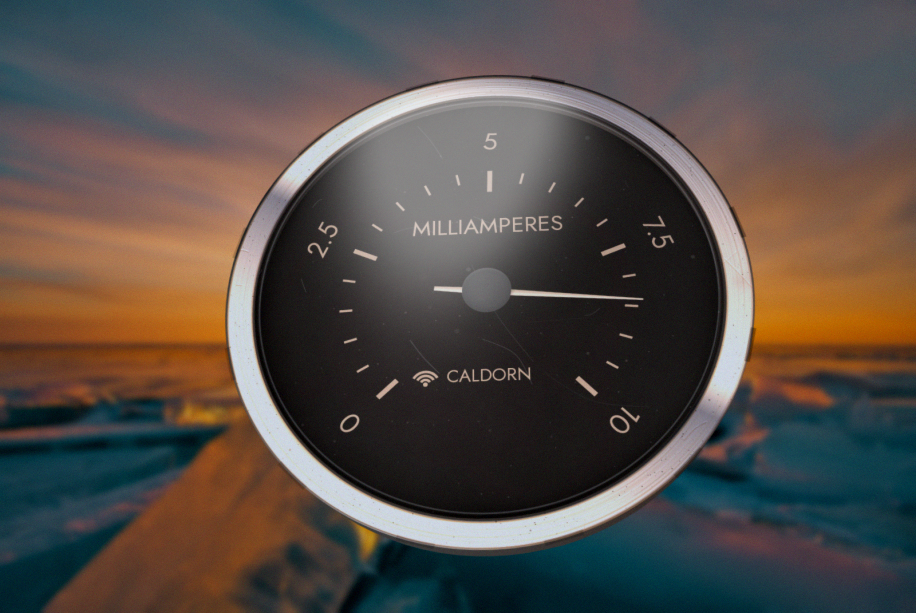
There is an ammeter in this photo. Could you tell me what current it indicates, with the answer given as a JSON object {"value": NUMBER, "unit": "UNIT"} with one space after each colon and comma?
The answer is {"value": 8.5, "unit": "mA"}
